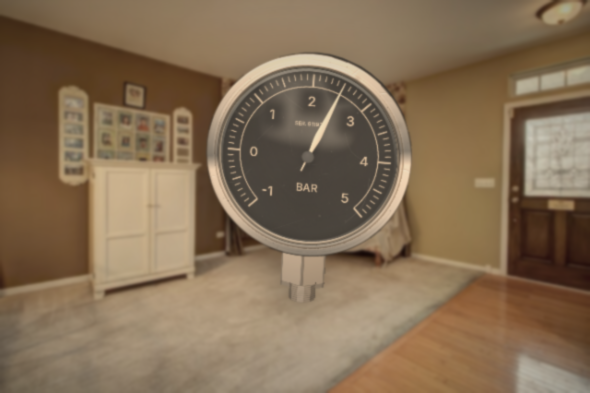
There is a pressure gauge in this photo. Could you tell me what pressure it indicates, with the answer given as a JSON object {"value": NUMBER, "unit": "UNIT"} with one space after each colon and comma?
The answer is {"value": 2.5, "unit": "bar"}
